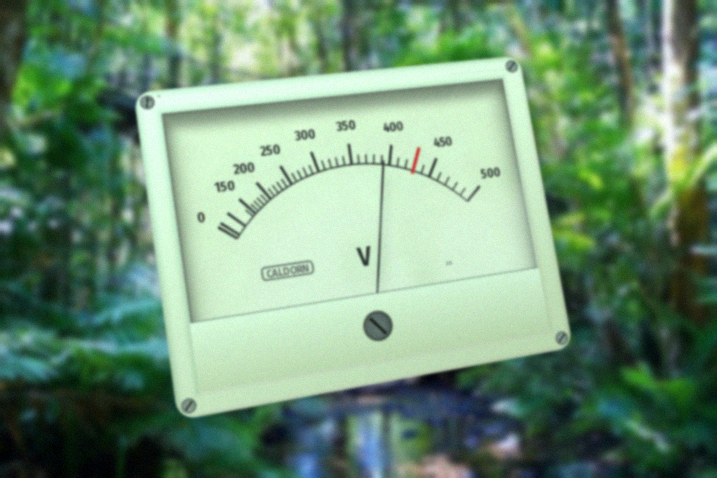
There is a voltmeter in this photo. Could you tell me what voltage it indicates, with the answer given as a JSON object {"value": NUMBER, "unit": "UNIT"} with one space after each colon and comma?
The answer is {"value": 390, "unit": "V"}
